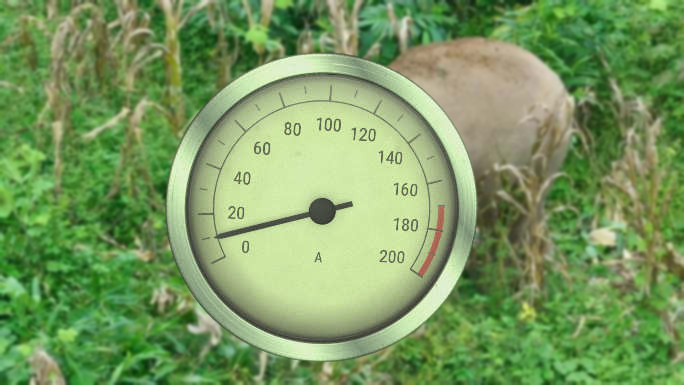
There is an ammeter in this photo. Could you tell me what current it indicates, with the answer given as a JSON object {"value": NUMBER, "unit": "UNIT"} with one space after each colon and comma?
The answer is {"value": 10, "unit": "A"}
